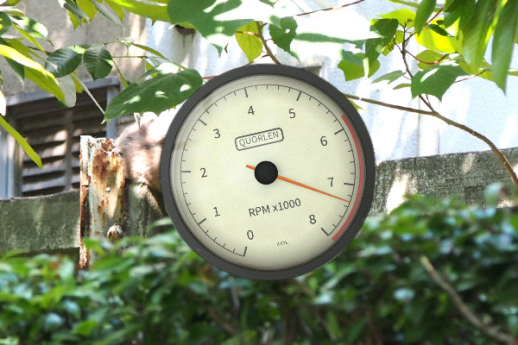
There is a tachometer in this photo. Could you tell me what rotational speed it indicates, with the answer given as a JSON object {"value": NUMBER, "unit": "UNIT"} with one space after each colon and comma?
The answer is {"value": 7300, "unit": "rpm"}
